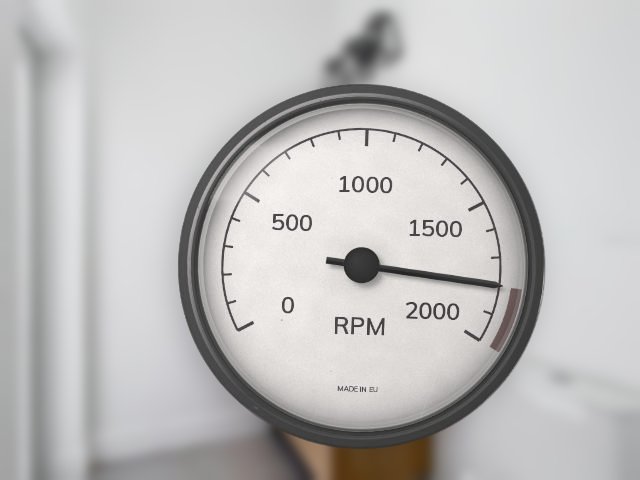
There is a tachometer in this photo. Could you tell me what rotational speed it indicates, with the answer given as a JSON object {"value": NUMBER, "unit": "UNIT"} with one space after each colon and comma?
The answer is {"value": 1800, "unit": "rpm"}
